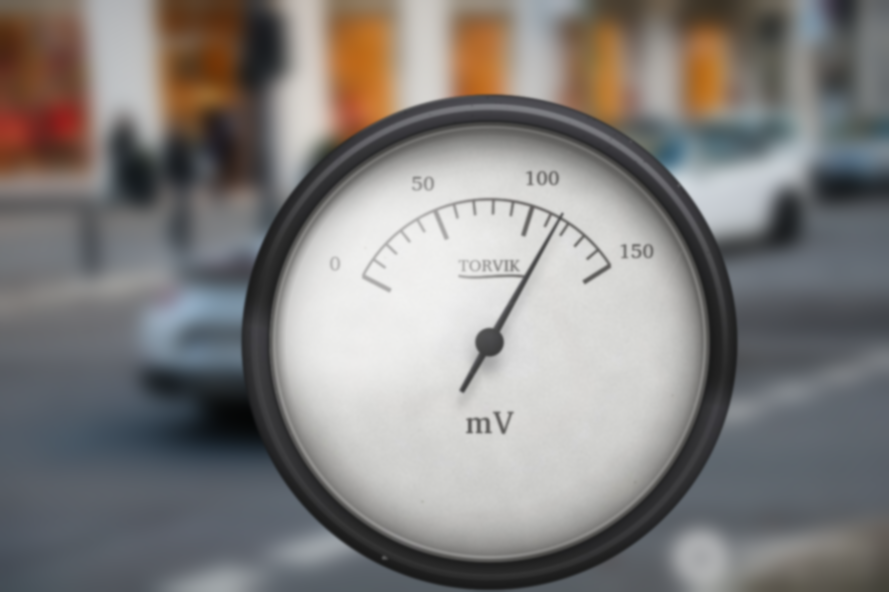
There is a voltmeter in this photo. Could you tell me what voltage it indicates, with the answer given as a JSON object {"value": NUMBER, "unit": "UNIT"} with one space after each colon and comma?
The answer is {"value": 115, "unit": "mV"}
